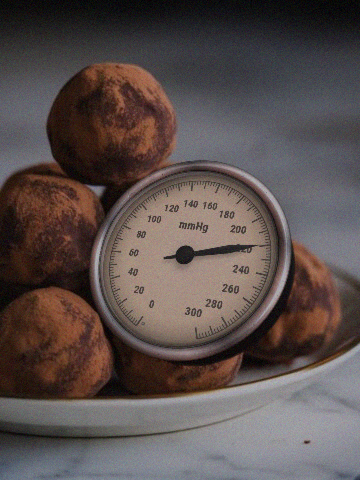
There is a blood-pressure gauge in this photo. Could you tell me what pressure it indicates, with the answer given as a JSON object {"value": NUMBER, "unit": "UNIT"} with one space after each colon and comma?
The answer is {"value": 220, "unit": "mmHg"}
